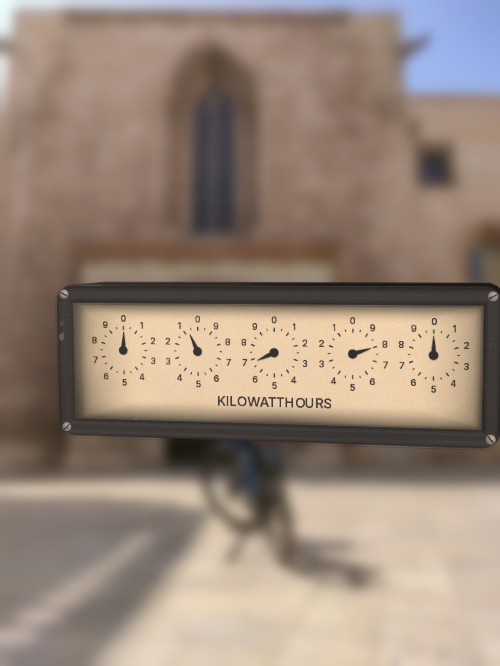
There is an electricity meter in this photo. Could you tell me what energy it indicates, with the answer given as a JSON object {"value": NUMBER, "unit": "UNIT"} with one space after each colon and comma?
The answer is {"value": 680, "unit": "kWh"}
